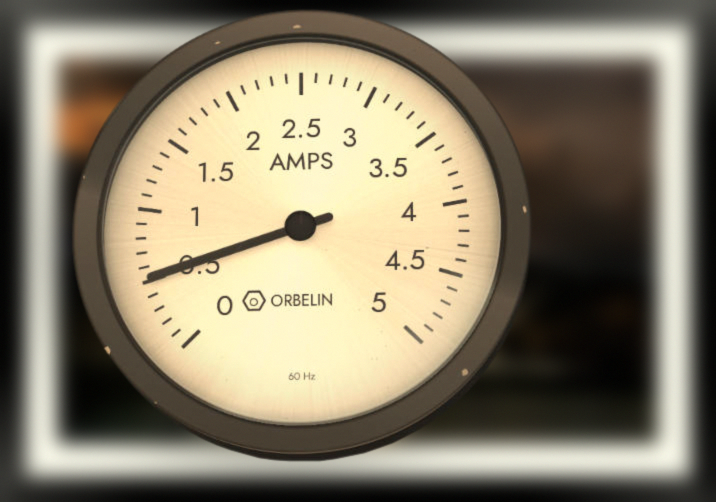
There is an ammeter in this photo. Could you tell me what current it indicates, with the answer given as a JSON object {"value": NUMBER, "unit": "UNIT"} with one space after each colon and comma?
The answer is {"value": 0.5, "unit": "A"}
